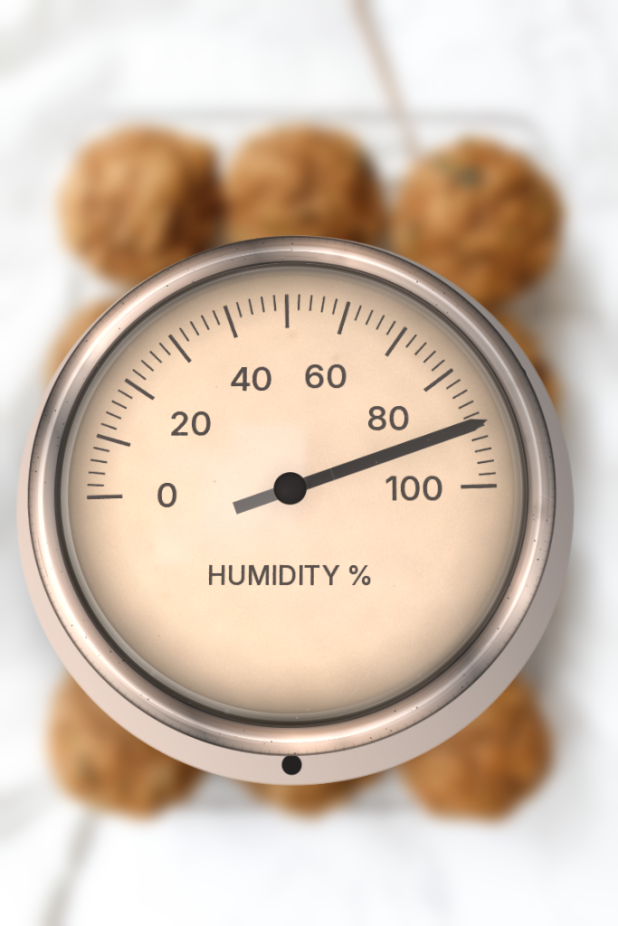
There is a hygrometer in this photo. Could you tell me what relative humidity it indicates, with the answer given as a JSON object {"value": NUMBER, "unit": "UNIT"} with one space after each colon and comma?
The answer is {"value": 90, "unit": "%"}
